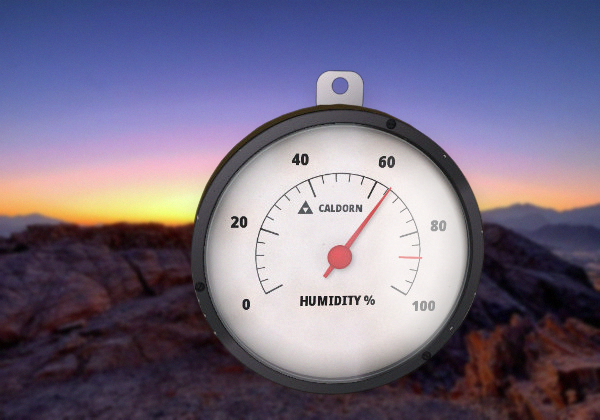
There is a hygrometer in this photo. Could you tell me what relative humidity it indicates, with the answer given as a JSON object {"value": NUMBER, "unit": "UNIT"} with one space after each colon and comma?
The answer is {"value": 64, "unit": "%"}
